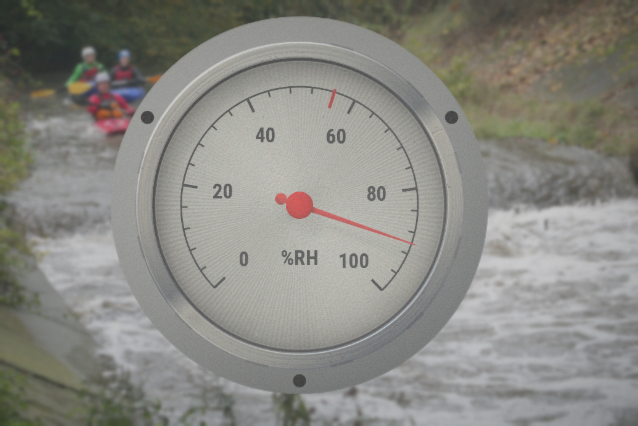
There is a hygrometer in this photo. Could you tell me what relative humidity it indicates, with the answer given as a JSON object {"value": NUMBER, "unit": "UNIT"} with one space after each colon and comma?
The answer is {"value": 90, "unit": "%"}
